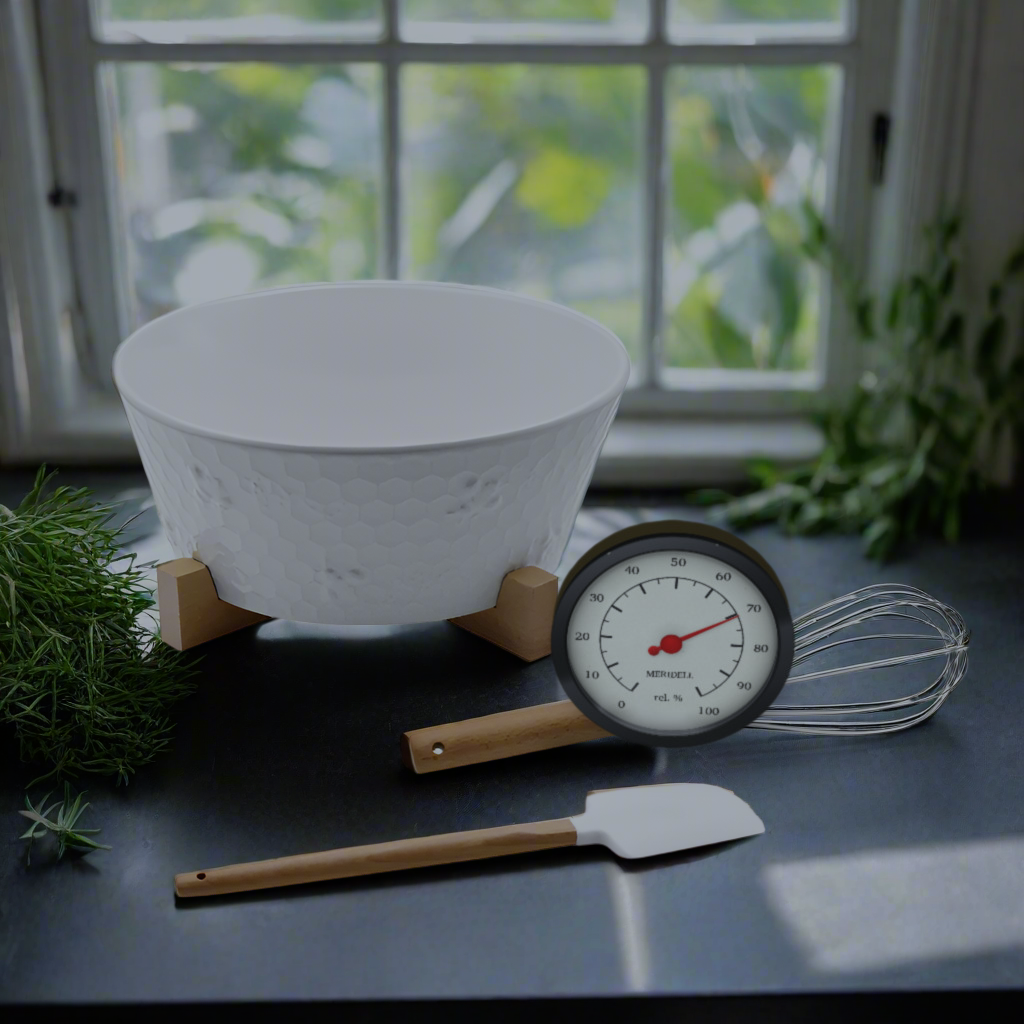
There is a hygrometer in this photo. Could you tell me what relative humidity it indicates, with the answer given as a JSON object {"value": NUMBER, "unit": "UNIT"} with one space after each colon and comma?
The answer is {"value": 70, "unit": "%"}
